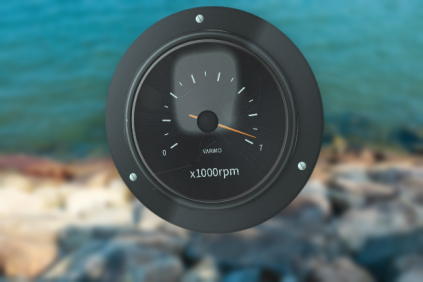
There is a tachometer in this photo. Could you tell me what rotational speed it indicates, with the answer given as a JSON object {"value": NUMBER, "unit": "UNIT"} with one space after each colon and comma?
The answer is {"value": 6750, "unit": "rpm"}
